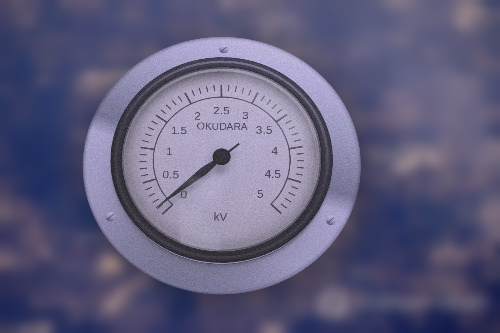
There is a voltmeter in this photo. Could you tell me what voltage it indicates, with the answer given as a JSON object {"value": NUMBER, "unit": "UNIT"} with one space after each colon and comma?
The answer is {"value": 0.1, "unit": "kV"}
